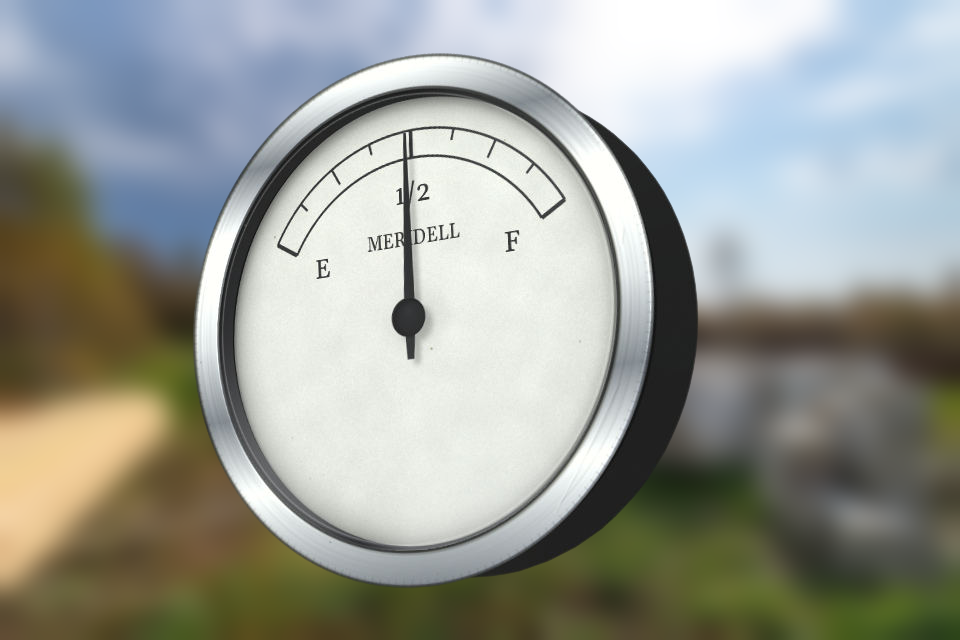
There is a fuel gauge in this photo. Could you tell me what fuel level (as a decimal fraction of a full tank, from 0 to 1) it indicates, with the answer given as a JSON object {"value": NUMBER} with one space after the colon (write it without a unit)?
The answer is {"value": 0.5}
